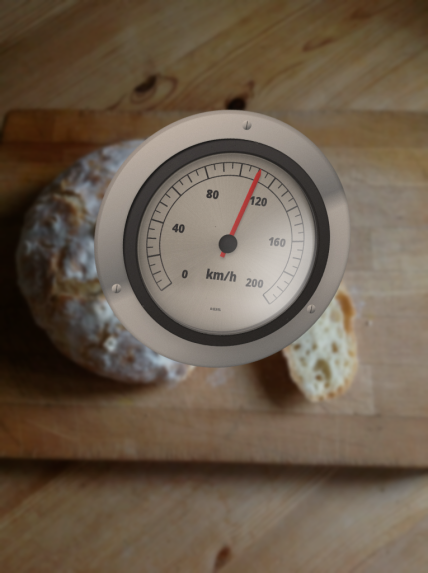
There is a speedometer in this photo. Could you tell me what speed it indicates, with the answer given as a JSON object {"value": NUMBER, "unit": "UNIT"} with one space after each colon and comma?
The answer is {"value": 110, "unit": "km/h"}
